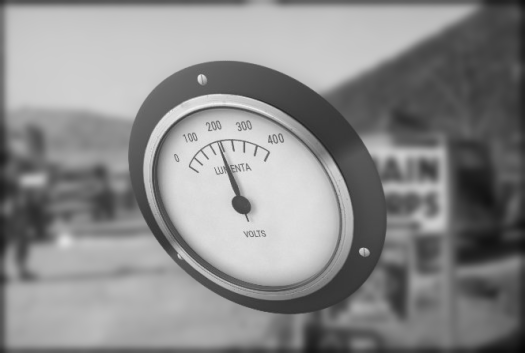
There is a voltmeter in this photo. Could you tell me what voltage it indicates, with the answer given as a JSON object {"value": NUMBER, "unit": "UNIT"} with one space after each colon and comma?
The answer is {"value": 200, "unit": "V"}
